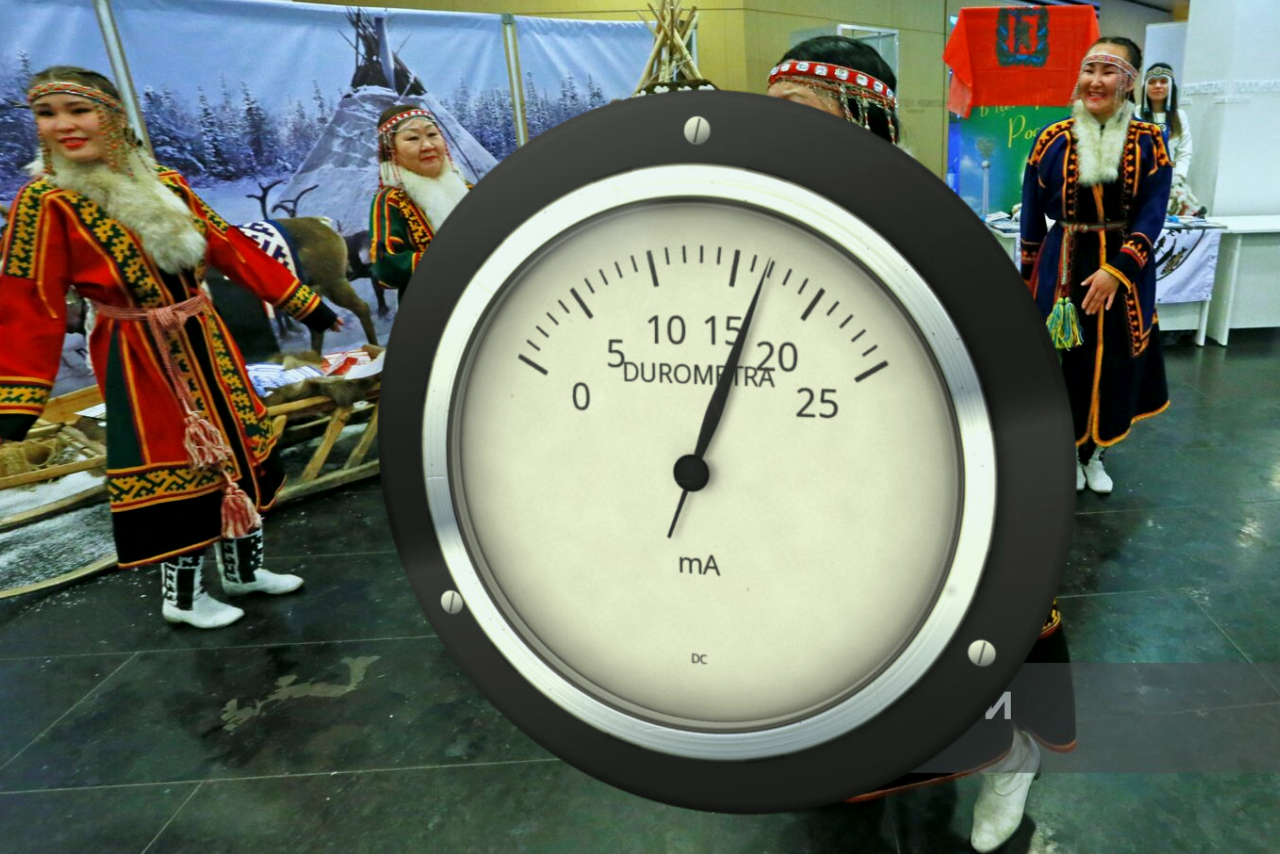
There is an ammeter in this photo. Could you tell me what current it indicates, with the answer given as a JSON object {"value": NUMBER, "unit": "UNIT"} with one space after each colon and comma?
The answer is {"value": 17, "unit": "mA"}
